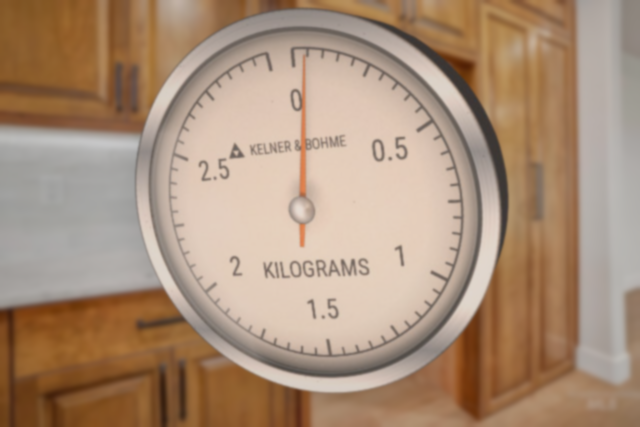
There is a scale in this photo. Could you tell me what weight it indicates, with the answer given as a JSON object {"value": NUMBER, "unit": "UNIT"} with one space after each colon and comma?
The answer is {"value": 0.05, "unit": "kg"}
